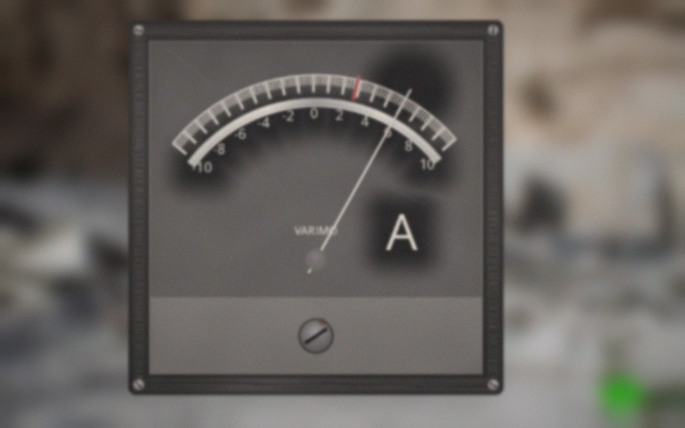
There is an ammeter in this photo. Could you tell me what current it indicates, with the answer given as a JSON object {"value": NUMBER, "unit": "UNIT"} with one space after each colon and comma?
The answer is {"value": 6, "unit": "A"}
